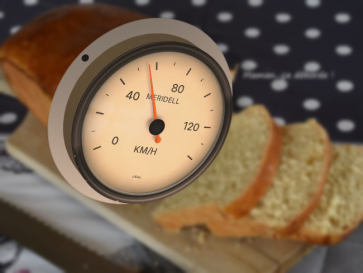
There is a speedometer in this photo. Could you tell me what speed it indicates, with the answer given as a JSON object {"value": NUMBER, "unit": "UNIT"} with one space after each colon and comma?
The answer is {"value": 55, "unit": "km/h"}
